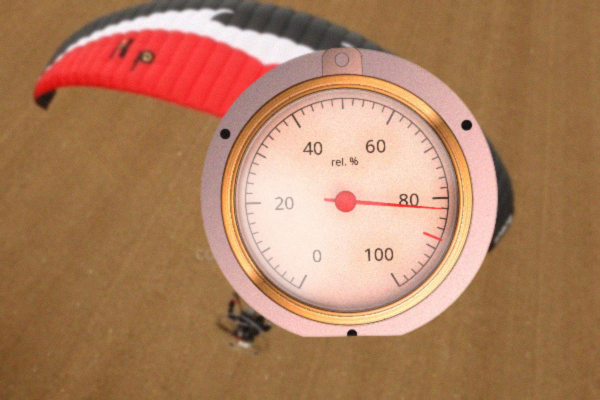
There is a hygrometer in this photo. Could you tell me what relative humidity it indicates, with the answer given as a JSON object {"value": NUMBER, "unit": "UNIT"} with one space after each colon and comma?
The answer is {"value": 82, "unit": "%"}
